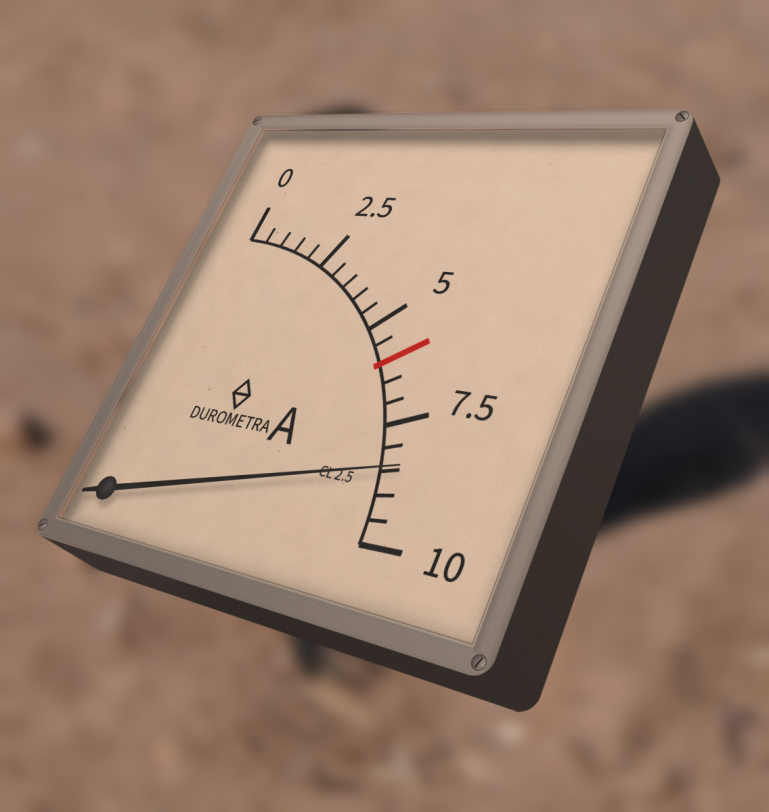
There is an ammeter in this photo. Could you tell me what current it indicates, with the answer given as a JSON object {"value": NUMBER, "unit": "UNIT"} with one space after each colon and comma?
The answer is {"value": 8.5, "unit": "A"}
